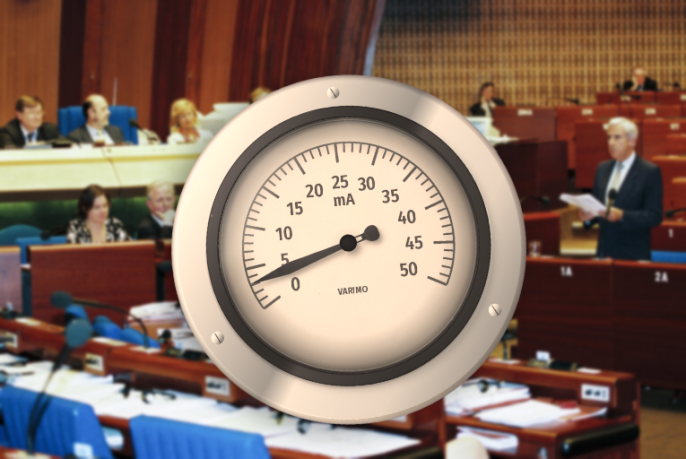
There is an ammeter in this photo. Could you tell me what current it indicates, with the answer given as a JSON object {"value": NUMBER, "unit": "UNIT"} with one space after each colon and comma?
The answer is {"value": 3, "unit": "mA"}
